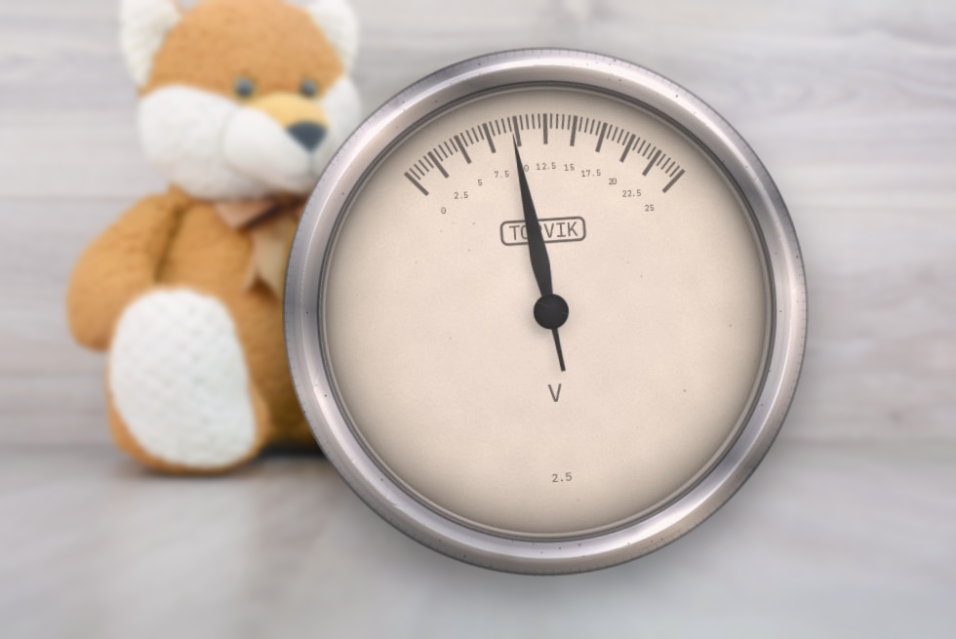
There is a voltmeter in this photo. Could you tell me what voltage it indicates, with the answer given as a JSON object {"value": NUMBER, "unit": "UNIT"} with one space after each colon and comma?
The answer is {"value": 9.5, "unit": "V"}
